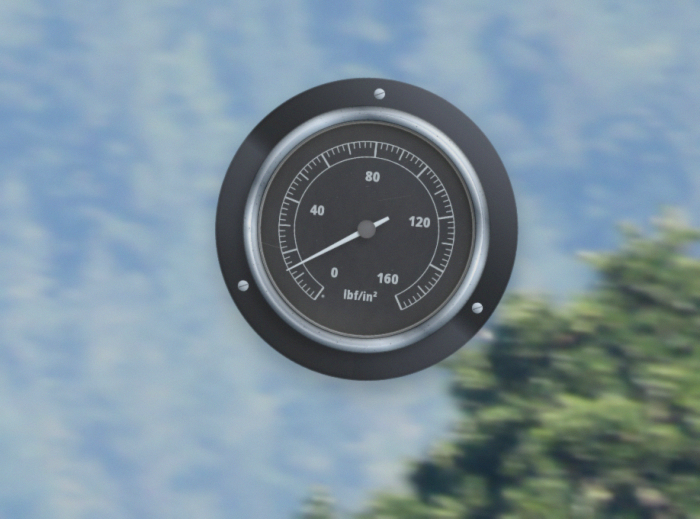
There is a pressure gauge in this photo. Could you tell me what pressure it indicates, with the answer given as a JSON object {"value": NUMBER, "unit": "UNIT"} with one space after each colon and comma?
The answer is {"value": 14, "unit": "psi"}
